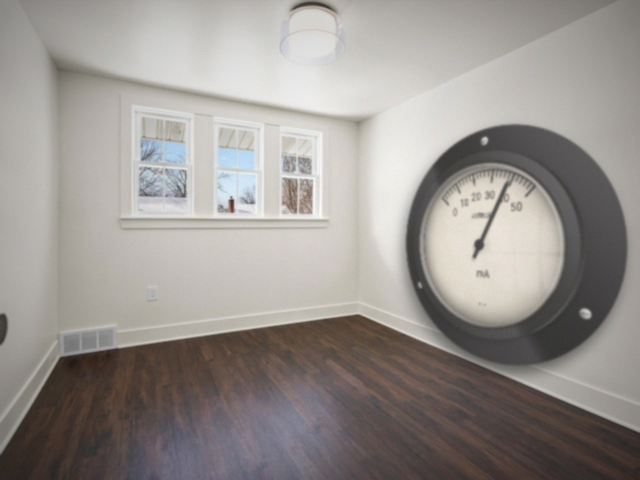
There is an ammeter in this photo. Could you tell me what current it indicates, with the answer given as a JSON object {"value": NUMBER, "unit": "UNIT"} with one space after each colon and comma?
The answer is {"value": 40, "unit": "mA"}
